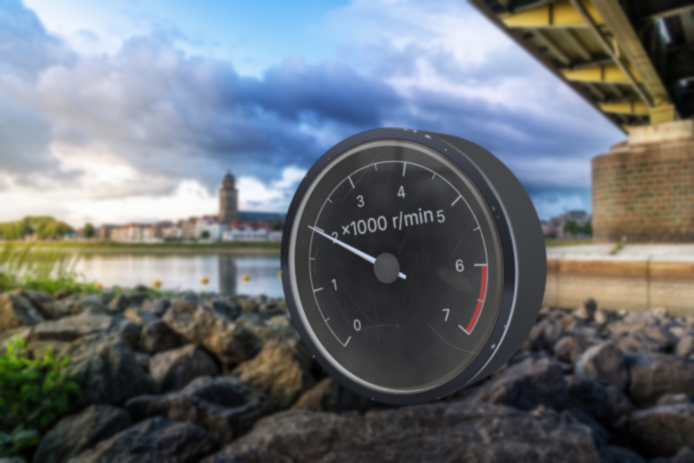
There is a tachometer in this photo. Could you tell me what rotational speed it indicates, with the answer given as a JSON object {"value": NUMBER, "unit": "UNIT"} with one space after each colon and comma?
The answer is {"value": 2000, "unit": "rpm"}
